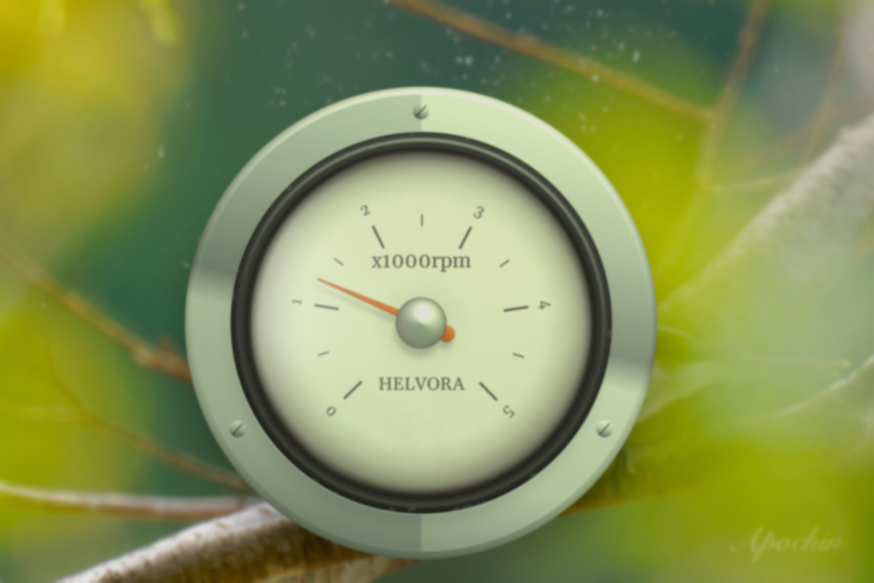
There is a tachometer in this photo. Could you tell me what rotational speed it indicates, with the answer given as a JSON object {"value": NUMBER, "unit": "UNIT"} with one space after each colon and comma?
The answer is {"value": 1250, "unit": "rpm"}
